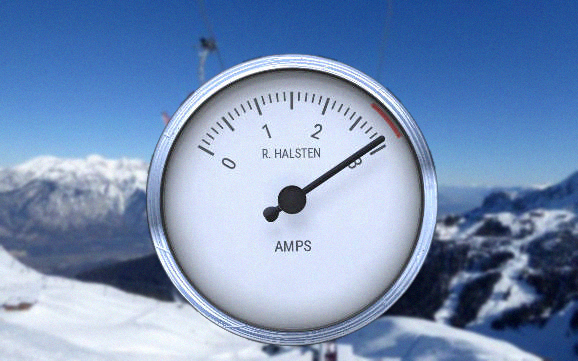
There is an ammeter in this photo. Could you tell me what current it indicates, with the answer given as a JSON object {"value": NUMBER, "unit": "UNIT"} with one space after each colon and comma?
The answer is {"value": 2.9, "unit": "A"}
